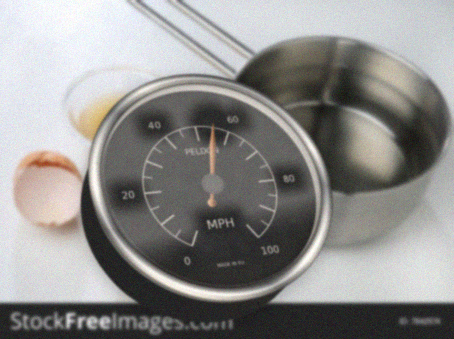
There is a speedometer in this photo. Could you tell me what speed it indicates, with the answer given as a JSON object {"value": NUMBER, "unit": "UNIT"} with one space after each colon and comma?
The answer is {"value": 55, "unit": "mph"}
